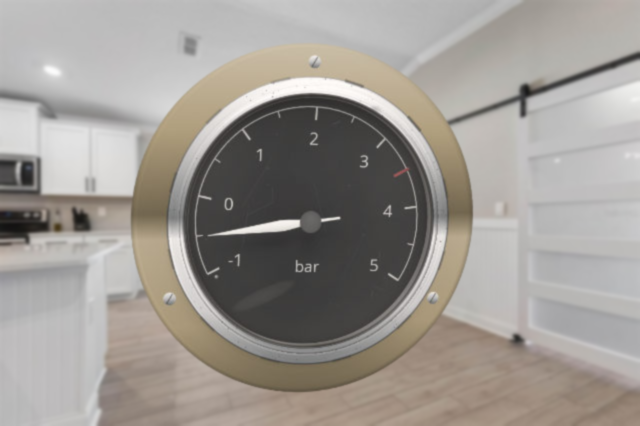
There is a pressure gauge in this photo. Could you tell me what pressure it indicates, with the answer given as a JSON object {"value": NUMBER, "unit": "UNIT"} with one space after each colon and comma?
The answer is {"value": -0.5, "unit": "bar"}
